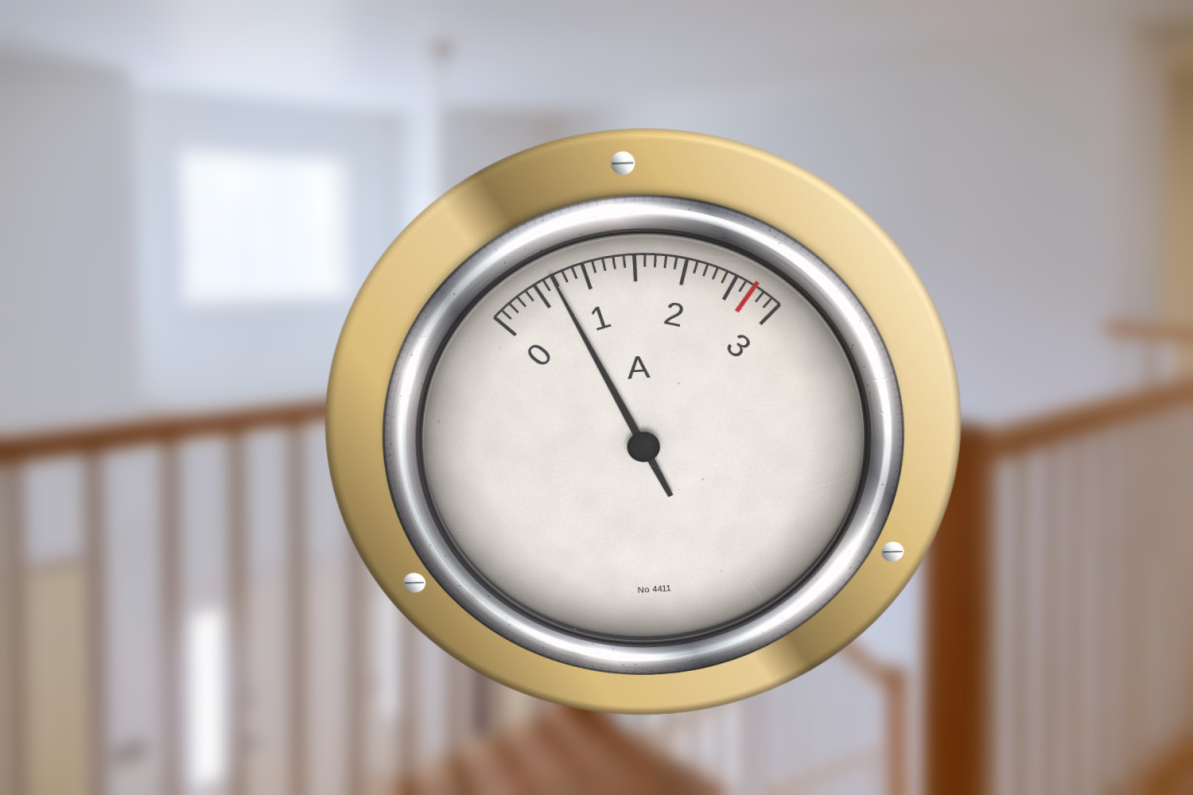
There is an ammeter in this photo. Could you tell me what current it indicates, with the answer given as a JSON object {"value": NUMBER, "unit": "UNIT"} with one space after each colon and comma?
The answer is {"value": 0.7, "unit": "A"}
